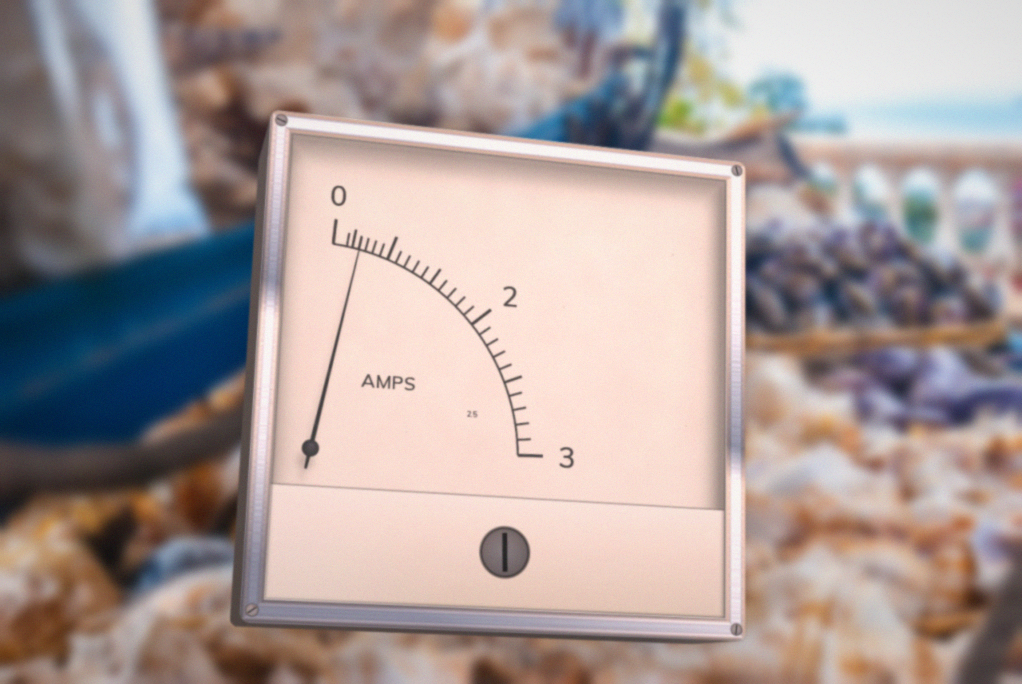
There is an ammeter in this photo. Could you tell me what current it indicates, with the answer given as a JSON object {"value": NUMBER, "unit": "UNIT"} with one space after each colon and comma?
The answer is {"value": 0.6, "unit": "A"}
